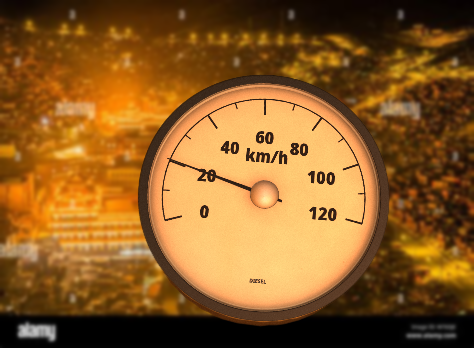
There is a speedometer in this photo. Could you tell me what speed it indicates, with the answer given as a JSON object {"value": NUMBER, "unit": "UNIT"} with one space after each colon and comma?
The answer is {"value": 20, "unit": "km/h"}
